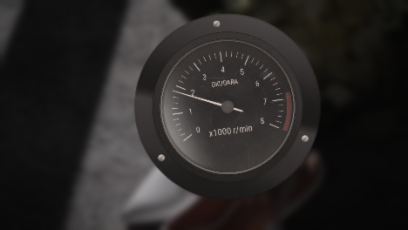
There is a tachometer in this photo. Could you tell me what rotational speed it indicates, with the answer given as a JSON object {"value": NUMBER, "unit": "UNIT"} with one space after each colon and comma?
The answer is {"value": 1800, "unit": "rpm"}
